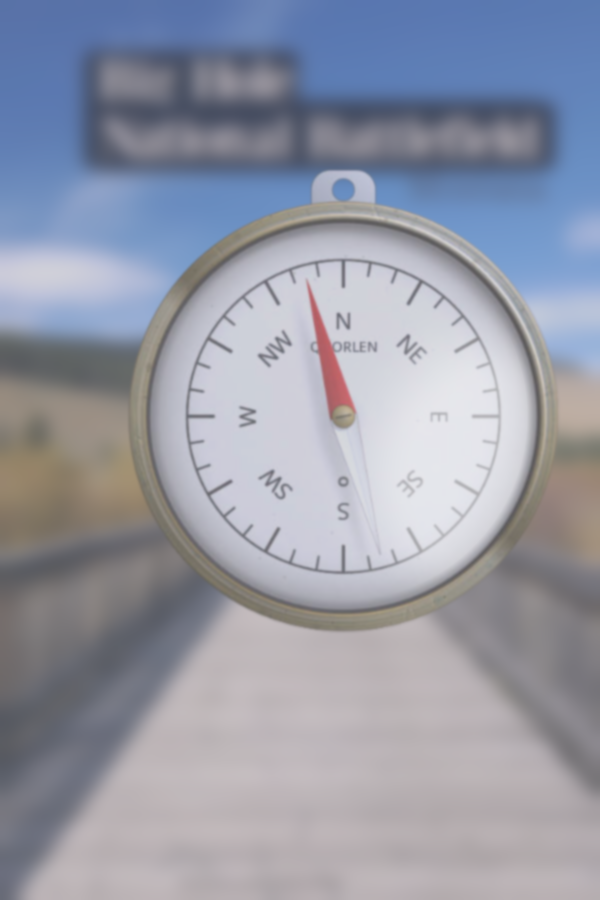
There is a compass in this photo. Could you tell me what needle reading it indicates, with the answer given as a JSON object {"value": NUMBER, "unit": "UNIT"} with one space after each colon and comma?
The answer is {"value": 345, "unit": "°"}
